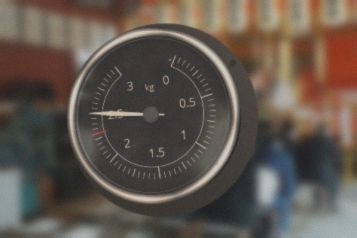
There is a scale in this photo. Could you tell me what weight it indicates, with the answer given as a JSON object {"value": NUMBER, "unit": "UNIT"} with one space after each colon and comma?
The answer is {"value": 2.5, "unit": "kg"}
